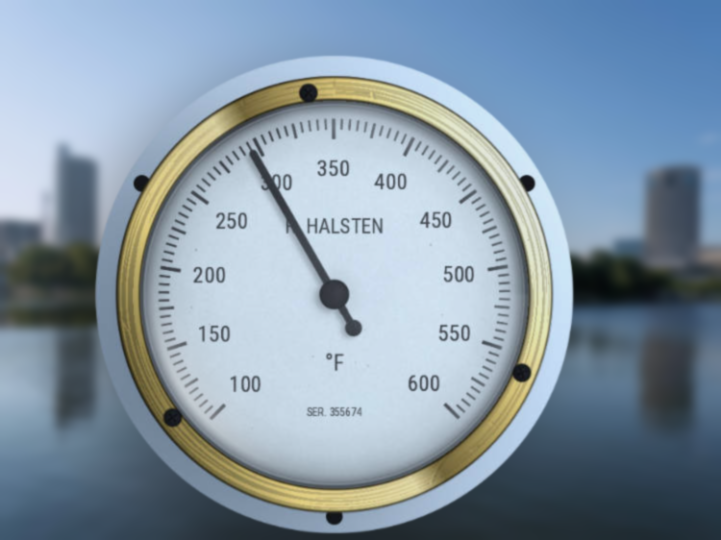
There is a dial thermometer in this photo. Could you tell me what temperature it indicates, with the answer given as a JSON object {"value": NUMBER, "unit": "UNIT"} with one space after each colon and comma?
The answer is {"value": 295, "unit": "°F"}
